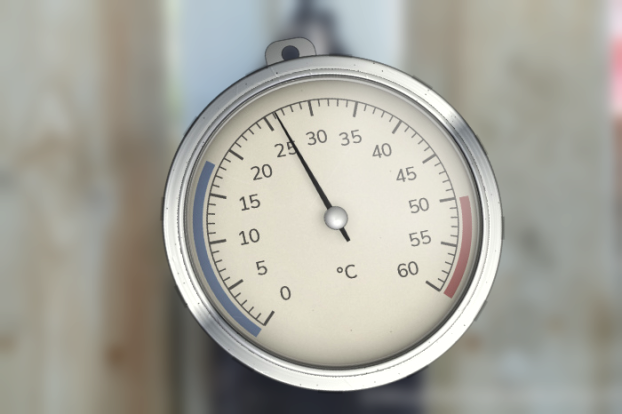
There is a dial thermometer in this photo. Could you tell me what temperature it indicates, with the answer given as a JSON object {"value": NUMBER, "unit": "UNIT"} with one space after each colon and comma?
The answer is {"value": 26, "unit": "°C"}
